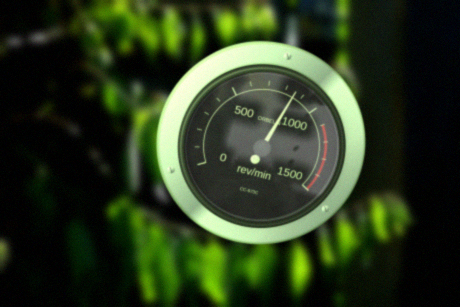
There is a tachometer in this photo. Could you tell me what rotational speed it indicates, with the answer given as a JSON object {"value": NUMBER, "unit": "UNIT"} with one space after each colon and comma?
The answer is {"value": 850, "unit": "rpm"}
